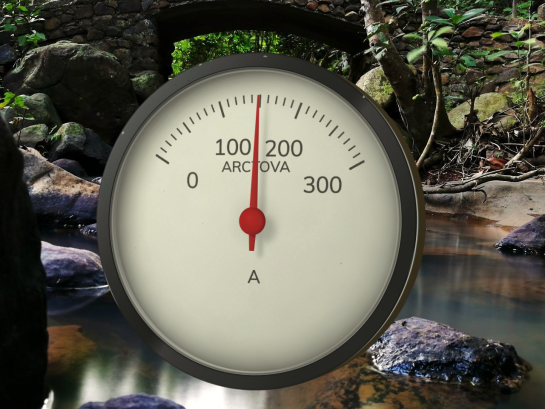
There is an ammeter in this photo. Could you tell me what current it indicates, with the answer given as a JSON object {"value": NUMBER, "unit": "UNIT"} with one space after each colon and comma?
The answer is {"value": 150, "unit": "A"}
